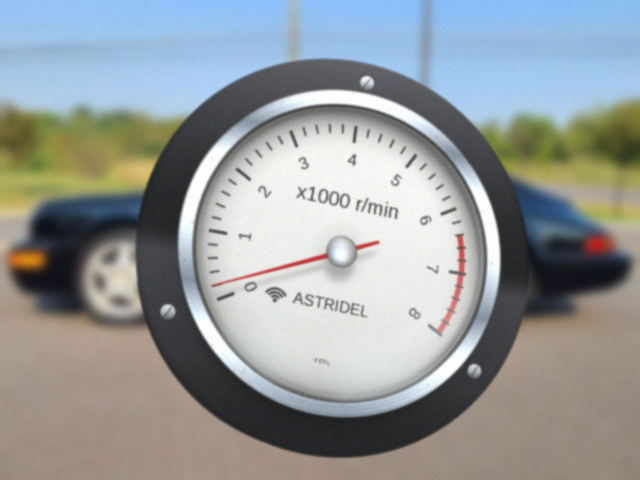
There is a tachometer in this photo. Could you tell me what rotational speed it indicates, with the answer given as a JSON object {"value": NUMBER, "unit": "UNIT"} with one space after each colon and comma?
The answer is {"value": 200, "unit": "rpm"}
